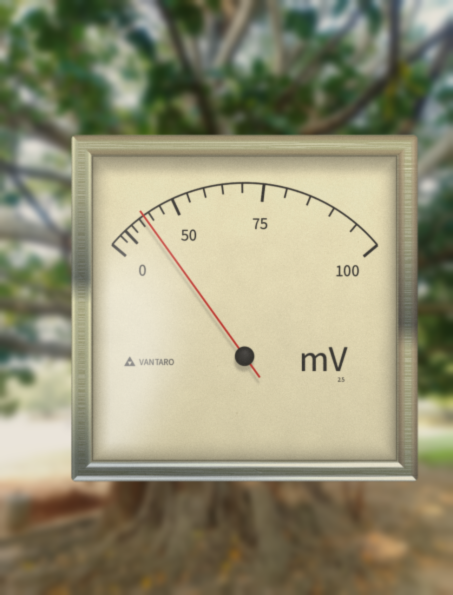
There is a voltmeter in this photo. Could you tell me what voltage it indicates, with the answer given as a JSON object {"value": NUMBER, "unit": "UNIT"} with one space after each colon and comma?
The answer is {"value": 37.5, "unit": "mV"}
